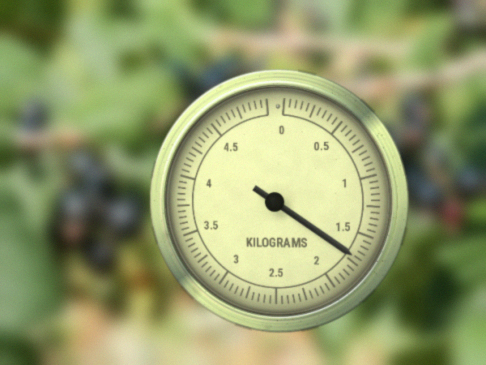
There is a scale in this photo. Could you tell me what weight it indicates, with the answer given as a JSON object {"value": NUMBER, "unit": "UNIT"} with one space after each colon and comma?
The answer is {"value": 1.7, "unit": "kg"}
